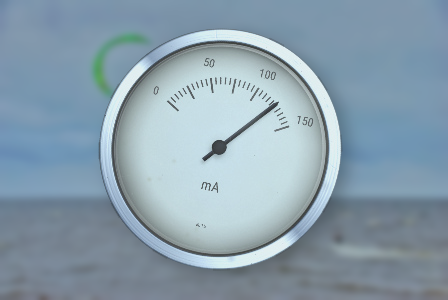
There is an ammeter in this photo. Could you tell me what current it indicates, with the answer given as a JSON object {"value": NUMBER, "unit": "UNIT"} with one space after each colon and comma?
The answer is {"value": 125, "unit": "mA"}
